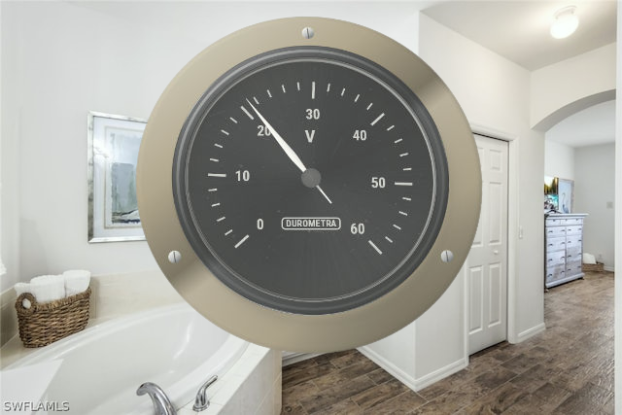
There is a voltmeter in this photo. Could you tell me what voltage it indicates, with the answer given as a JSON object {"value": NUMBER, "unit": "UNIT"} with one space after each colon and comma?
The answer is {"value": 21, "unit": "V"}
